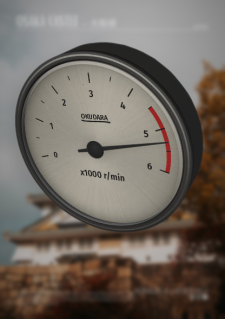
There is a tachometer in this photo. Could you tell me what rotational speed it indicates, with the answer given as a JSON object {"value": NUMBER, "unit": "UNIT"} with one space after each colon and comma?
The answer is {"value": 5250, "unit": "rpm"}
